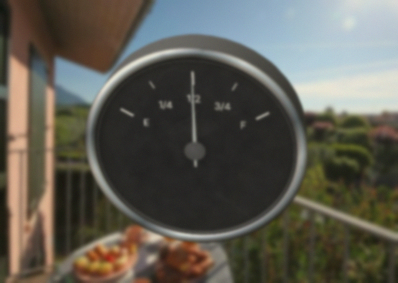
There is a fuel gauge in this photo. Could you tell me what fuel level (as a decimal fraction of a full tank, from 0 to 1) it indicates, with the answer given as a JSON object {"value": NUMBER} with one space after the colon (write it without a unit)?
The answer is {"value": 0.5}
